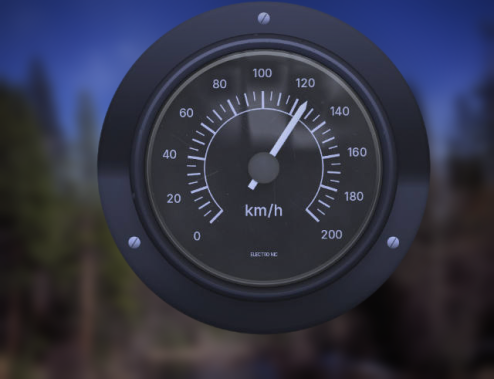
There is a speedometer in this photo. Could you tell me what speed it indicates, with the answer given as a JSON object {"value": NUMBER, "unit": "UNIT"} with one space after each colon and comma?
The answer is {"value": 125, "unit": "km/h"}
